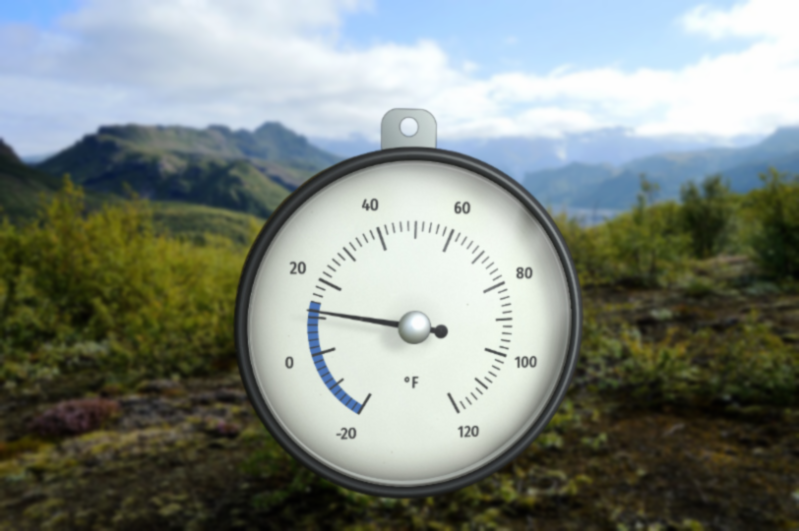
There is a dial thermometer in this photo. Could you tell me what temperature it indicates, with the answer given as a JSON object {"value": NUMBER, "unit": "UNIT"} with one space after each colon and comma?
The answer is {"value": 12, "unit": "°F"}
